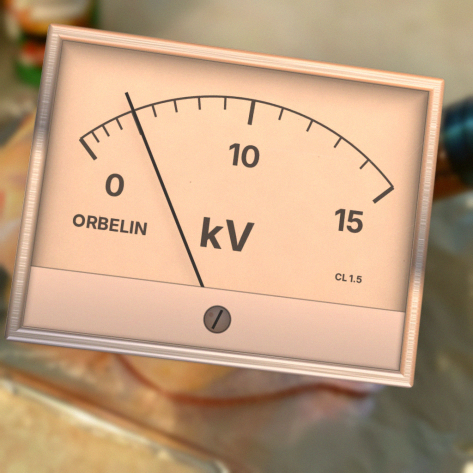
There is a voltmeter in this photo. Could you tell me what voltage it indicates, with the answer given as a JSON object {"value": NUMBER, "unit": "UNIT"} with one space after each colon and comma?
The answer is {"value": 5, "unit": "kV"}
